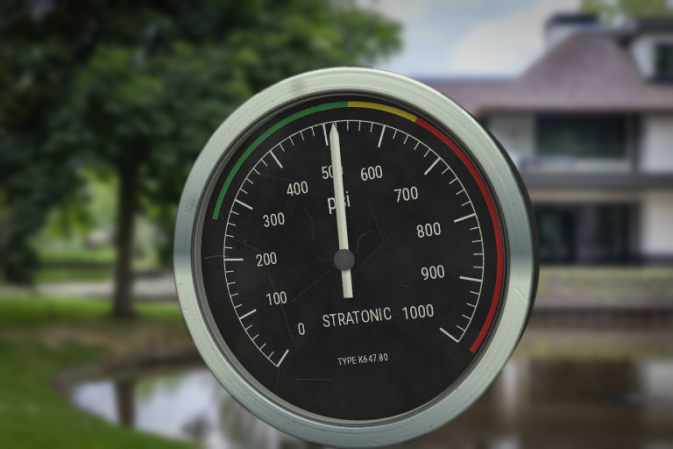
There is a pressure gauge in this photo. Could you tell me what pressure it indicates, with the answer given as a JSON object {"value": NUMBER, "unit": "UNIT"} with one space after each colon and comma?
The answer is {"value": 520, "unit": "psi"}
